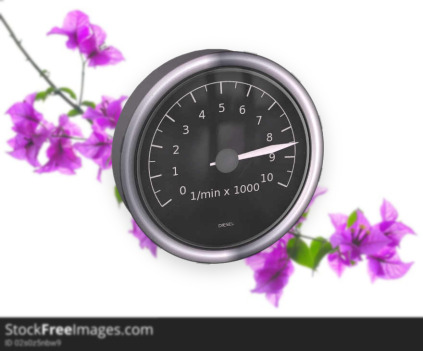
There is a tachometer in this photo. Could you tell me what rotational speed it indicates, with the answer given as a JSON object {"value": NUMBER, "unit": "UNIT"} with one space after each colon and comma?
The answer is {"value": 8500, "unit": "rpm"}
